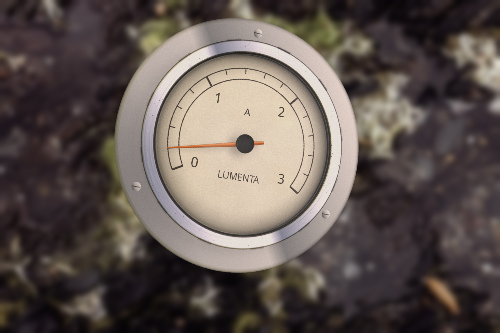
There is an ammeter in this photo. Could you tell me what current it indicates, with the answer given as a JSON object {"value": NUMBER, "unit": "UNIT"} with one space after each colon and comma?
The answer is {"value": 0.2, "unit": "A"}
